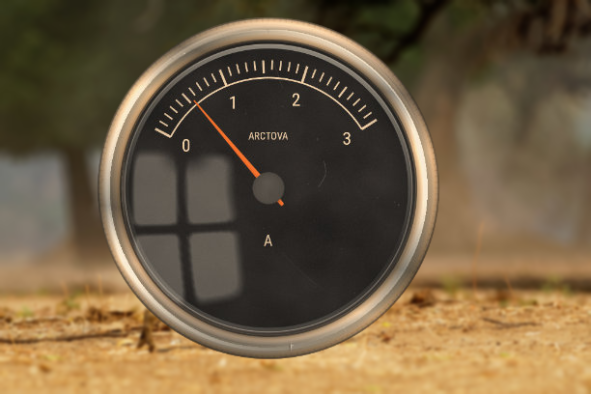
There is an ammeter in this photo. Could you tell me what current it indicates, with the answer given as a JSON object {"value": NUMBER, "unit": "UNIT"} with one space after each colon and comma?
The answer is {"value": 0.55, "unit": "A"}
